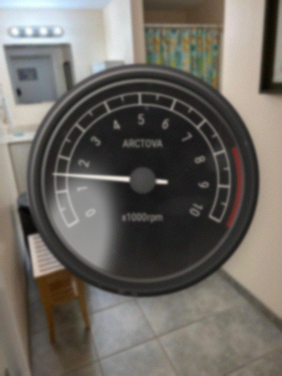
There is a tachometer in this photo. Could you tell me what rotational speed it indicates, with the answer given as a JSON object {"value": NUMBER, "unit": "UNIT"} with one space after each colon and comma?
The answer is {"value": 1500, "unit": "rpm"}
